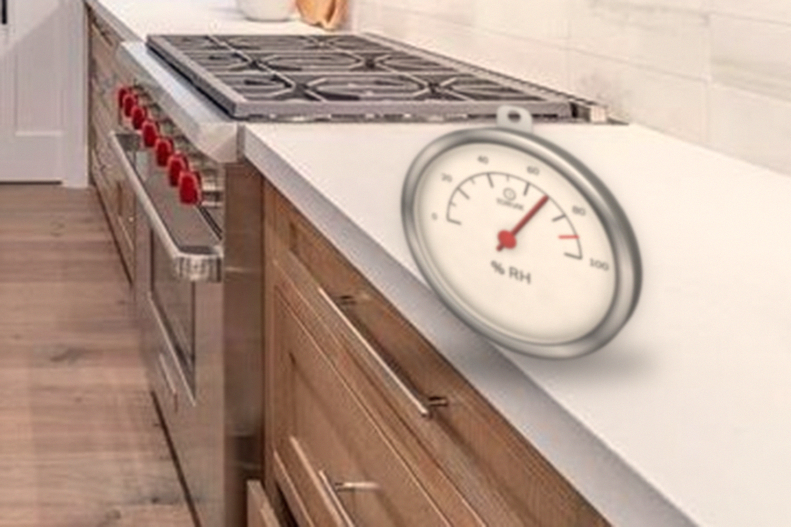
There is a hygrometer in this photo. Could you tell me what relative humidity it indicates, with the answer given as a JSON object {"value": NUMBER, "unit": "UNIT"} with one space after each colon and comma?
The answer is {"value": 70, "unit": "%"}
